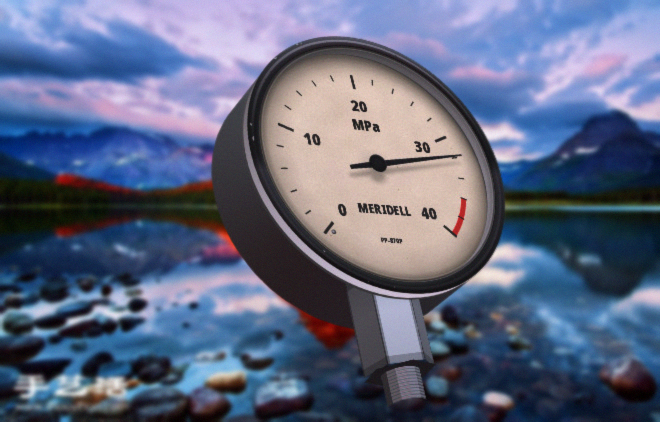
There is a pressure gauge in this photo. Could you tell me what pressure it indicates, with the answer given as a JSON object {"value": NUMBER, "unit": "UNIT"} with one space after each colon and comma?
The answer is {"value": 32, "unit": "MPa"}
